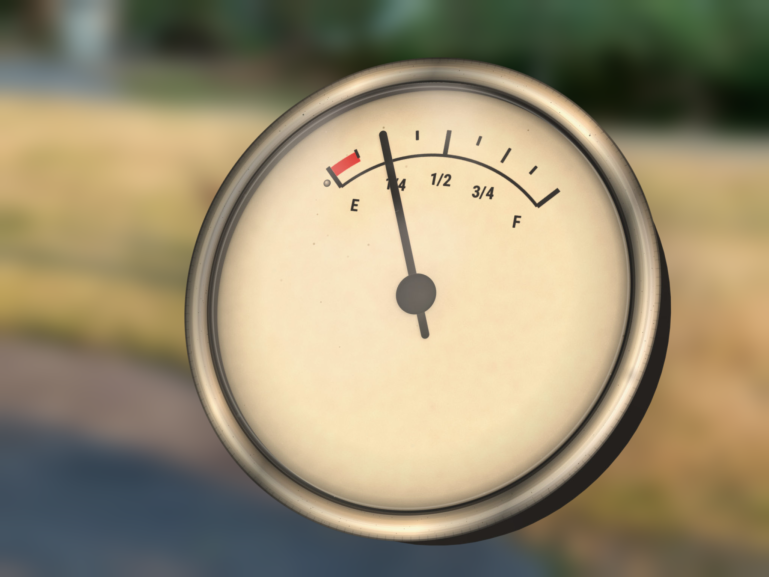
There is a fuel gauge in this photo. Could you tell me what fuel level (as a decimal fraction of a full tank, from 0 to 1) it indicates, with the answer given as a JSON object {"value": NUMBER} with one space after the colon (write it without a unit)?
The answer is {"value": 0.25}
